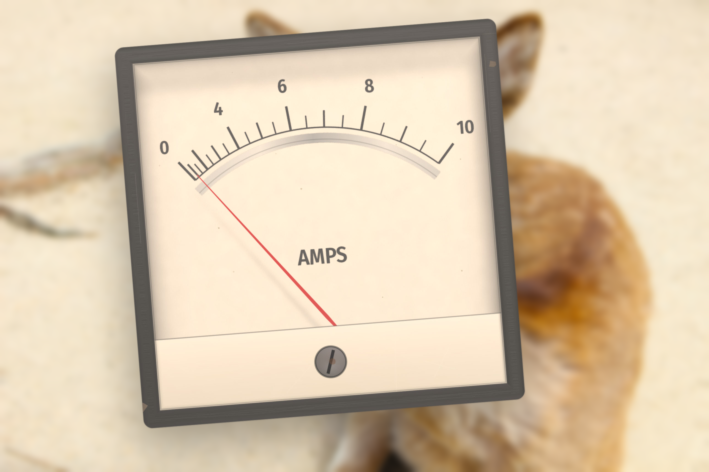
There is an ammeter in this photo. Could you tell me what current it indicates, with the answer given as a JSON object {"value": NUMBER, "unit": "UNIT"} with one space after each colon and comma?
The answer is {"value": 1, "unit": "A"}
